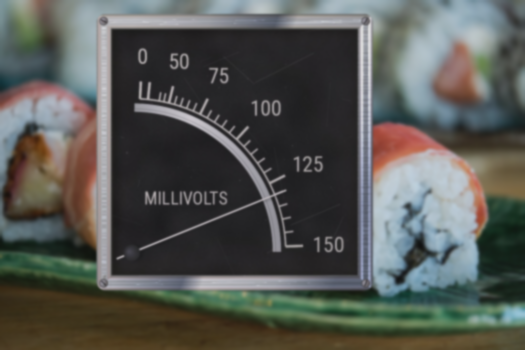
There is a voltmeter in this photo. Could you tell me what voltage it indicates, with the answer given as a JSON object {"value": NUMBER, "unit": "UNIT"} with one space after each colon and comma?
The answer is {"value": 130, "unit": "mV"}
